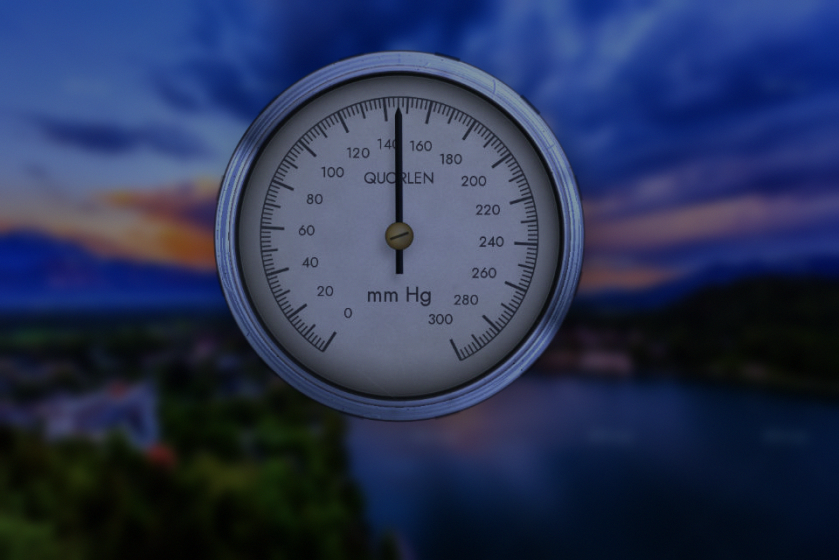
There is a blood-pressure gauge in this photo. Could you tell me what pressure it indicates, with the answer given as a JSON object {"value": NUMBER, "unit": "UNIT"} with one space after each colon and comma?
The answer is {"value": 146, "unit": "mmHg"}
